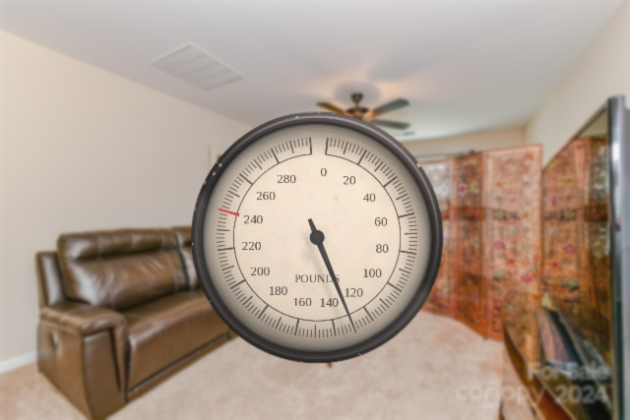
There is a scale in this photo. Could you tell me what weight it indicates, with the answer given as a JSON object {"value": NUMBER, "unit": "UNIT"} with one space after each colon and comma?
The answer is {"value": 130, "unit": "lb"}
